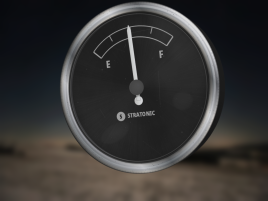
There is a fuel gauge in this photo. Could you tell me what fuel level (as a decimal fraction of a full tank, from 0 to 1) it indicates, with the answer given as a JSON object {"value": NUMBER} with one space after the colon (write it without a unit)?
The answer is {"value": 0.5}
